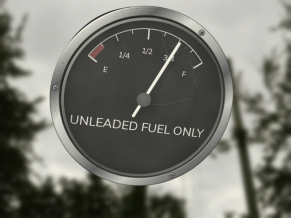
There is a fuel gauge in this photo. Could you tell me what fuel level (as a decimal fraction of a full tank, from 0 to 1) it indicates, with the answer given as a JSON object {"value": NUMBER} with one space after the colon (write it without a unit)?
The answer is {"value": 0.75}
